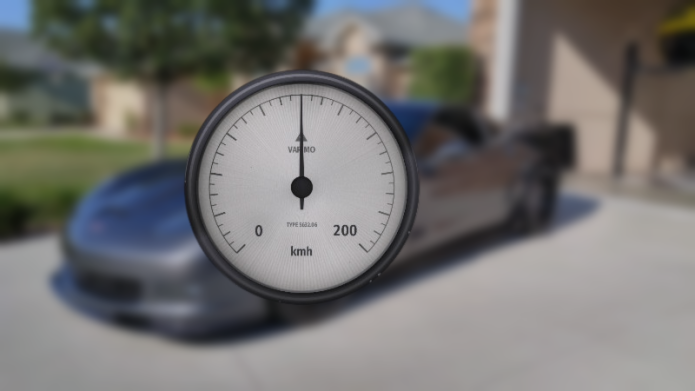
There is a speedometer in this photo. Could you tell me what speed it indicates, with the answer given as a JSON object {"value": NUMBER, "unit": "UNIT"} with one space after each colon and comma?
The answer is {"value": 100, "unit": "km/h"}
